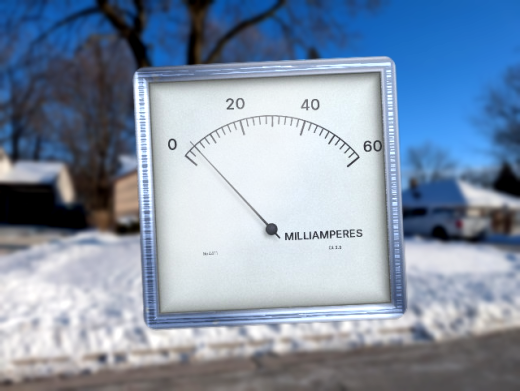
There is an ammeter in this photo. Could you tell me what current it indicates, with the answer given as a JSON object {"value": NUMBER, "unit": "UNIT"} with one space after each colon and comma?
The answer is {"value": 4, "unit": "mA"}
